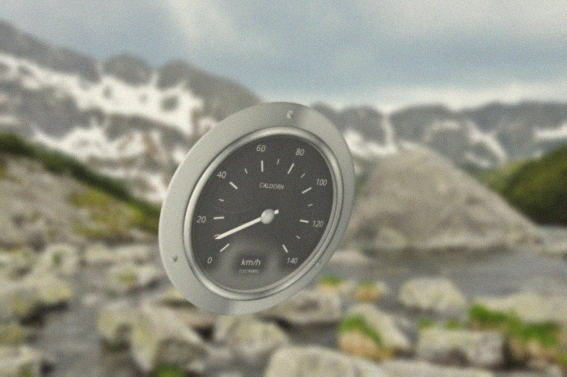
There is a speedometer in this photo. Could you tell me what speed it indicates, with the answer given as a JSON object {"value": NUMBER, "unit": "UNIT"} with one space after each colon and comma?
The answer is {"value": 10, "unit": "km/h"}
